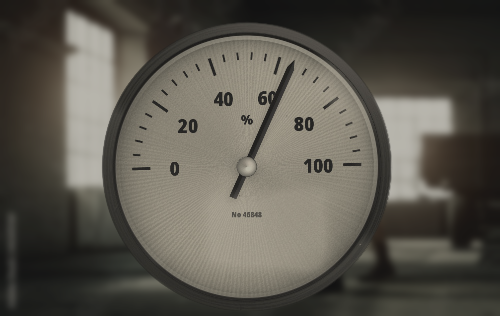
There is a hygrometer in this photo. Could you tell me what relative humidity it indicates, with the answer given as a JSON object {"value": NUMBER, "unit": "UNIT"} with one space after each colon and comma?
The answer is {"value": 64, "unit": "%"}
